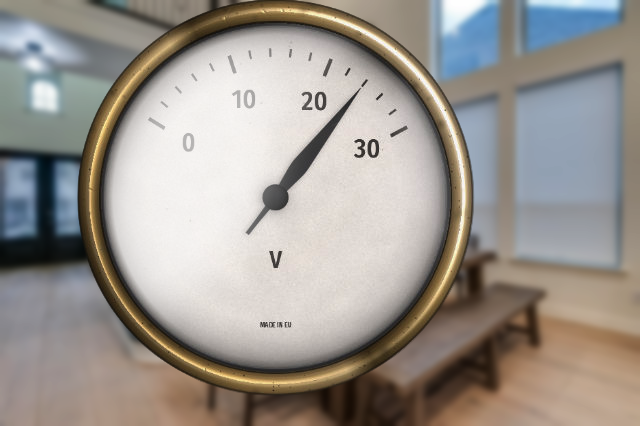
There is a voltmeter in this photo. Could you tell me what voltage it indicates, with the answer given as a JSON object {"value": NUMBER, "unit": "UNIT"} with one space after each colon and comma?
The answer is {"value": 24, "unit": "V"}
